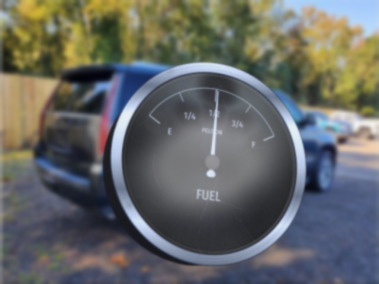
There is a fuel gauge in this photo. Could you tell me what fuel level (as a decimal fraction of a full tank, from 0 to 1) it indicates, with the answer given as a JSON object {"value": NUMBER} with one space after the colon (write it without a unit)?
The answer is {"value": 0.5}
